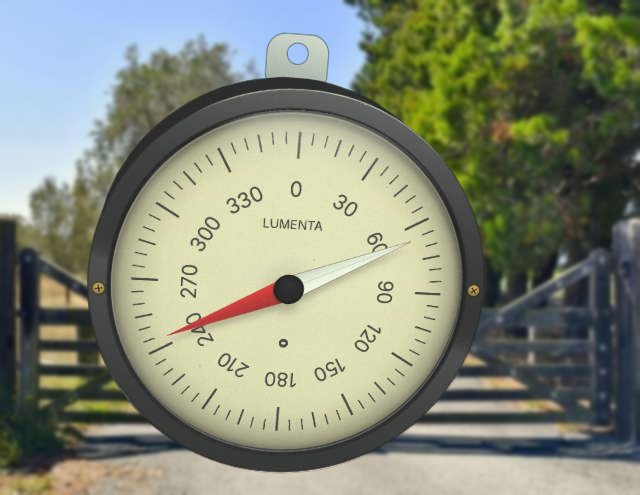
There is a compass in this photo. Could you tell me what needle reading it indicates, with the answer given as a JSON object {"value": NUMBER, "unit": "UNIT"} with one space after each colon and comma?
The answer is {"value": 245, "unit": "°"}
